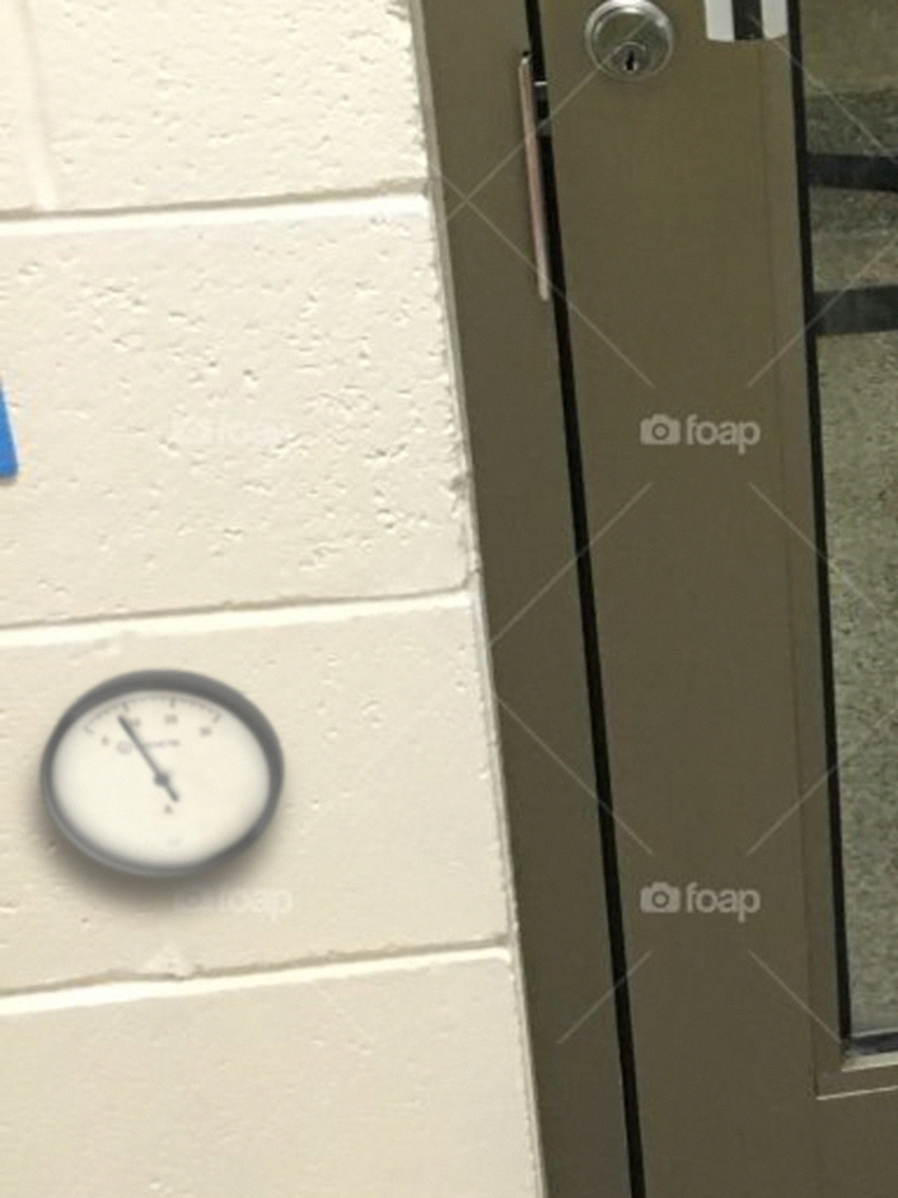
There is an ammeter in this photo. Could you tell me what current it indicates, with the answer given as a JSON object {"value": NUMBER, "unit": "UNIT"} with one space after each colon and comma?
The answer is {"value": 8, "unit": "A"}
